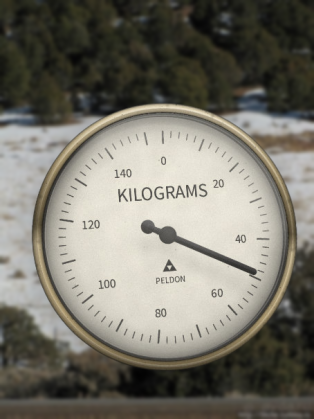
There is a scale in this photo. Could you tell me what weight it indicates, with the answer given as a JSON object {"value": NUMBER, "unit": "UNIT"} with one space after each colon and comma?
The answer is {"value": 49, "unit": "kg"}
